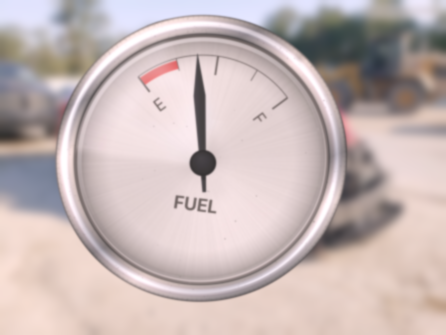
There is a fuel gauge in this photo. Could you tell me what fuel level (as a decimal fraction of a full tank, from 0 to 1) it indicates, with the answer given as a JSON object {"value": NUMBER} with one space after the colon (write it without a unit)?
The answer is {"value": 0.375}
